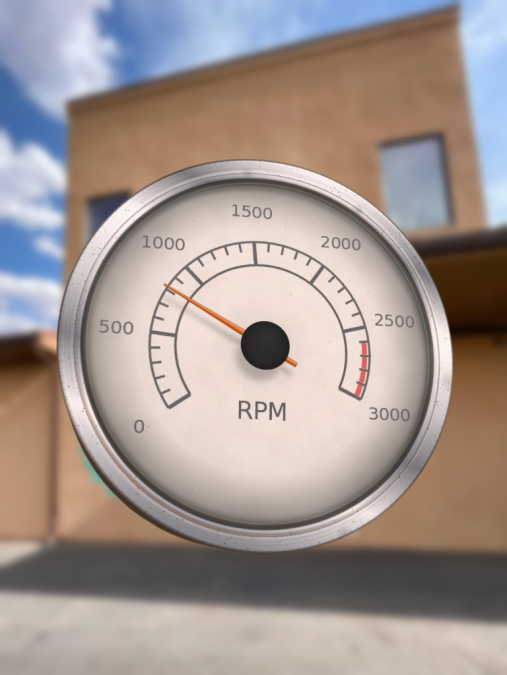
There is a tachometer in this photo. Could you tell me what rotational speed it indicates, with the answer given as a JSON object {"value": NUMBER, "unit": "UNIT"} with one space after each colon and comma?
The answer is {"value": 800, "unit": "rpm"}
